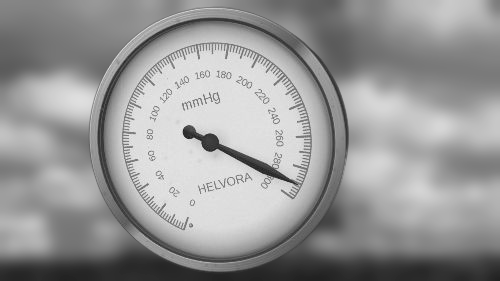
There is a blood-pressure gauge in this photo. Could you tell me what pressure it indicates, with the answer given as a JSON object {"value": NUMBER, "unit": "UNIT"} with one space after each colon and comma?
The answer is {"value": 290, "unit": "mmHg"}
